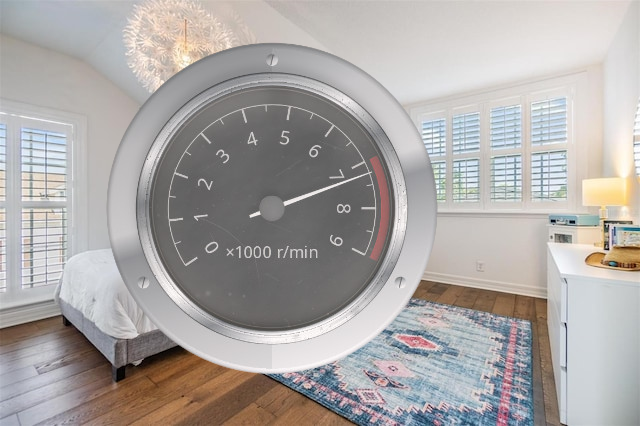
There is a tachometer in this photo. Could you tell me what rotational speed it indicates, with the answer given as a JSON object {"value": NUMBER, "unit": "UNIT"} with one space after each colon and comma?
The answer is {"value": 7250, "unit": "rpm"}
